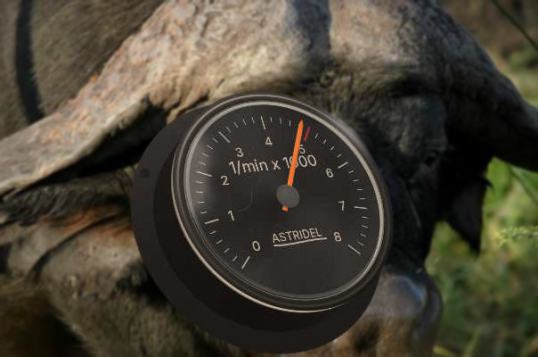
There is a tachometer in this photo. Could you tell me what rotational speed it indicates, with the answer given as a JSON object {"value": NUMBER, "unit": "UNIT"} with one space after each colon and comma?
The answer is {"value": 4800, "unit": "rpm"}
